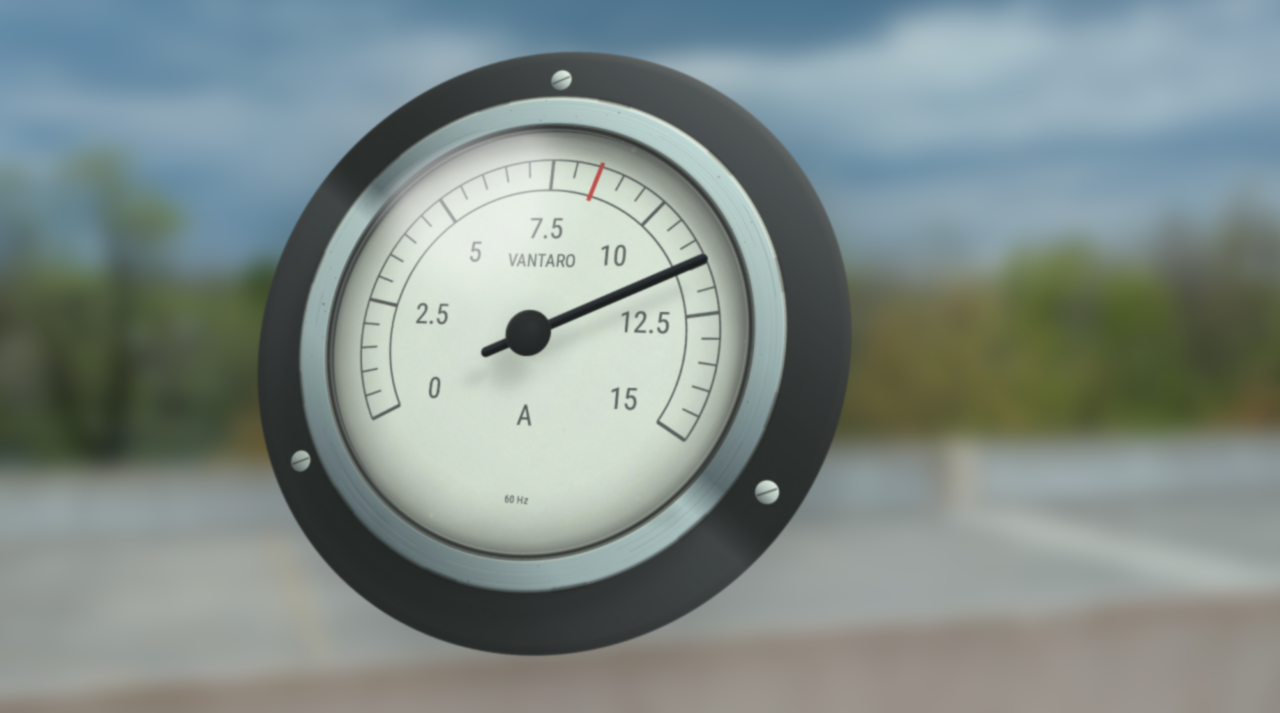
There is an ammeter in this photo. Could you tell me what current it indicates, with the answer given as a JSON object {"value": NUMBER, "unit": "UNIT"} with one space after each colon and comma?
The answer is {"value": 11.5, "unit": "A"}
